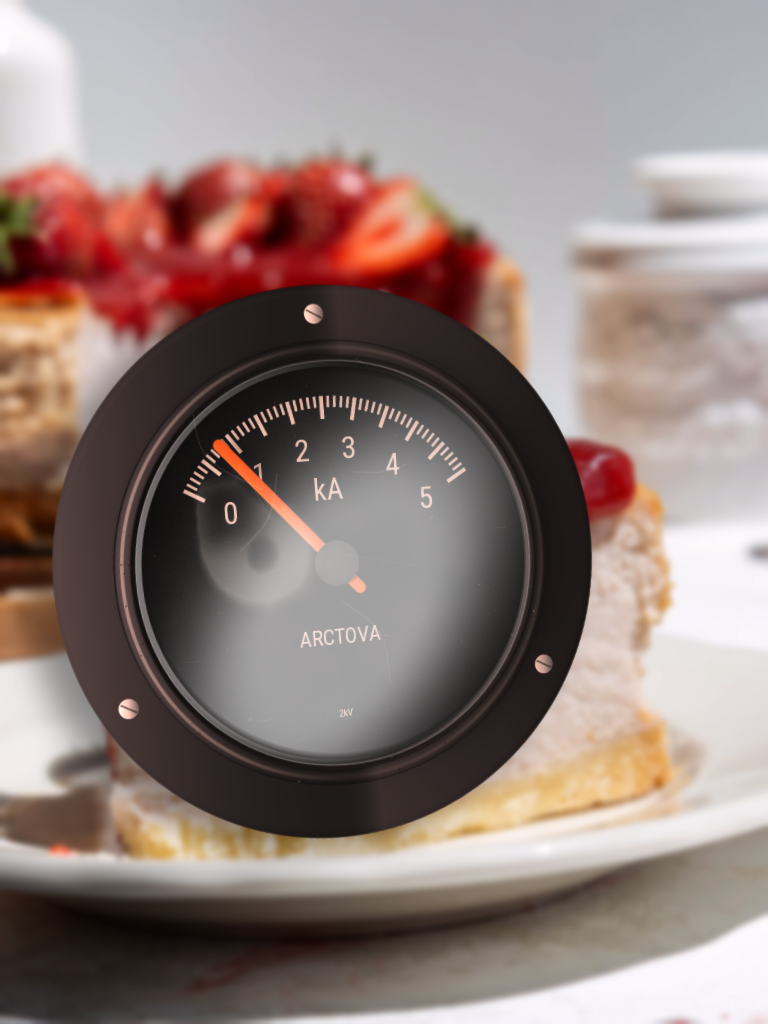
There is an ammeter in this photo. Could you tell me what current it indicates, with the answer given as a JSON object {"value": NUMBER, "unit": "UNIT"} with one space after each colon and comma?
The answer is {"value": 0.8, "unit": "kA"}
